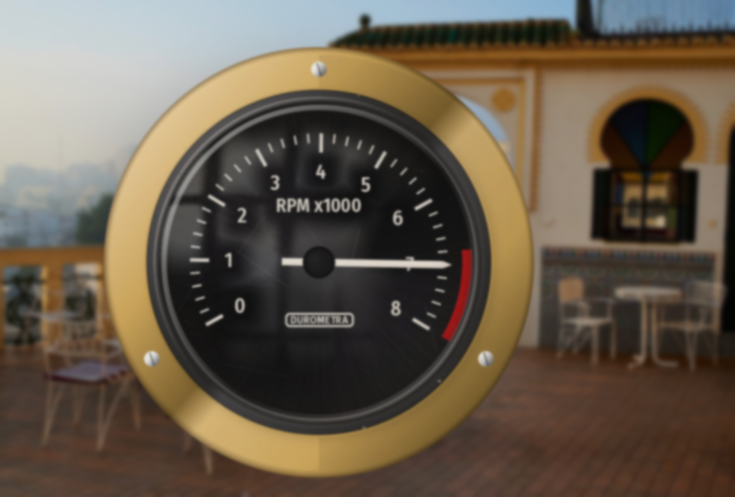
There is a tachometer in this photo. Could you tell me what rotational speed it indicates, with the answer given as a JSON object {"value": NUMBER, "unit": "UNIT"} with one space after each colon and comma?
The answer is {"value": 7000, "unit": "rpm"}
